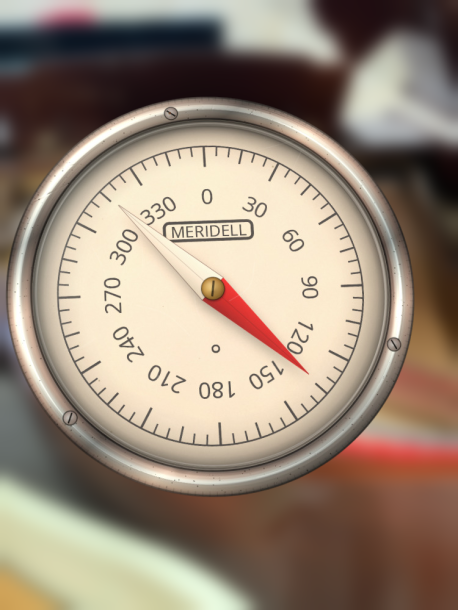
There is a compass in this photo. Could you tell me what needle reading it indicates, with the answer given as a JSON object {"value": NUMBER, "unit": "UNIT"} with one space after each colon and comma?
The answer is {"value": 135, "unit": "°"}
